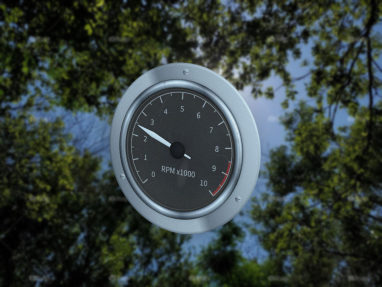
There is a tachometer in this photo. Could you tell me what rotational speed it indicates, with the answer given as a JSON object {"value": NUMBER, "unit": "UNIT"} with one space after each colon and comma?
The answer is {"value": 2500, "unit": "rpm"}
